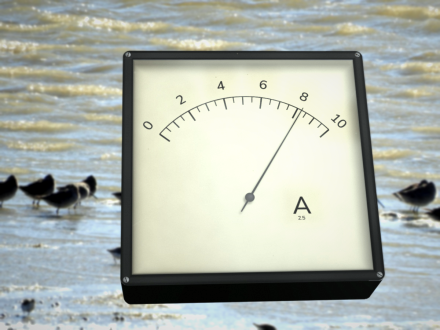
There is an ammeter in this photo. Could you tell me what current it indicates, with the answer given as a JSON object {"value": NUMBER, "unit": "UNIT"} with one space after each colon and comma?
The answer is {"value": 8.25, "unit": "A"}
